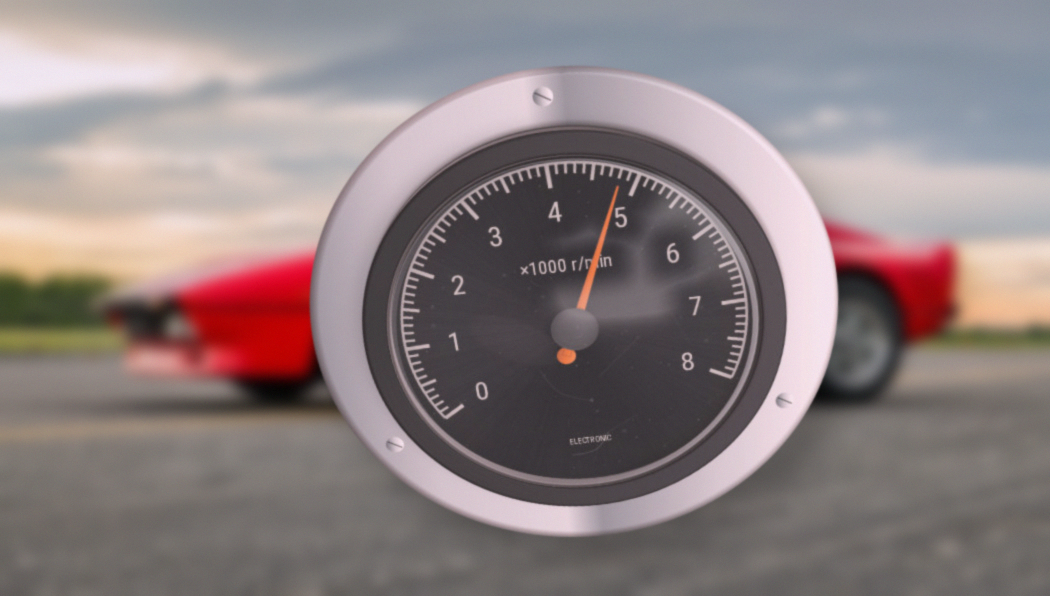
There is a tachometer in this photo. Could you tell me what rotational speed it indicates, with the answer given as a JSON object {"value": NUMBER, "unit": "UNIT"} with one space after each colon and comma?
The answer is {"value": 4800, "unit": "rpm"}
